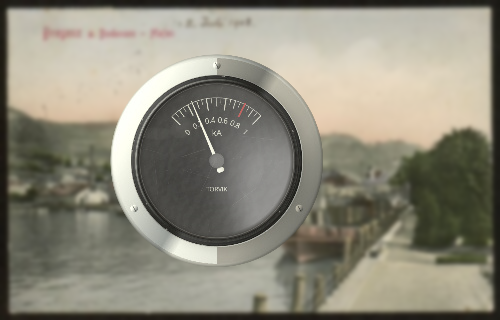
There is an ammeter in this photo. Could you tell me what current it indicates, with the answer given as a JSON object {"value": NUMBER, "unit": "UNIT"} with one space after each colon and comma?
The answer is {"value": 0.25, "unit": "kA"}
